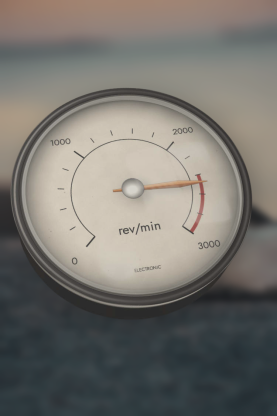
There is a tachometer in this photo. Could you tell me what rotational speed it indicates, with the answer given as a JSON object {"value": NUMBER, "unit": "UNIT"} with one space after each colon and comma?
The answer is {"value": 2500, "unit": "rpm"}
